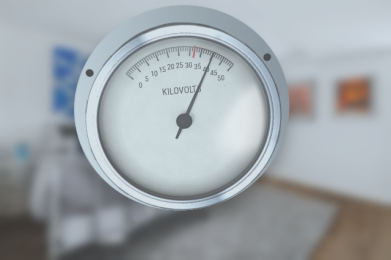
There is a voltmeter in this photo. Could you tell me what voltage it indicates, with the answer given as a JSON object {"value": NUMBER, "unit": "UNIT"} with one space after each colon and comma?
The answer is {"value": 40, "unit": "kV"}
